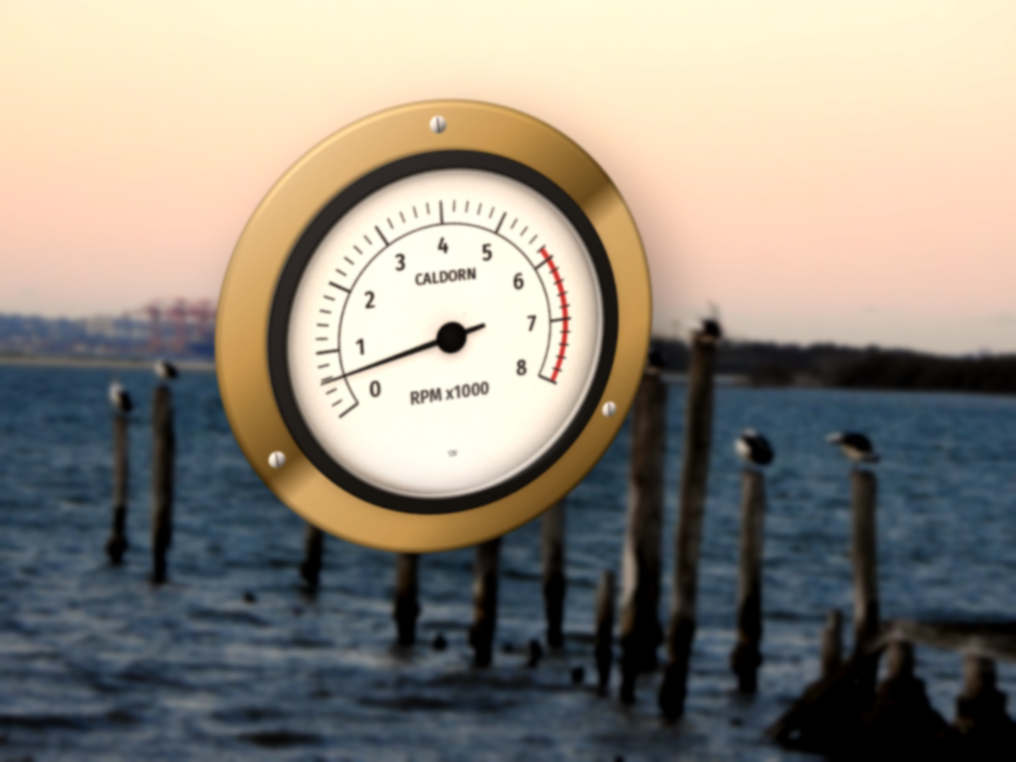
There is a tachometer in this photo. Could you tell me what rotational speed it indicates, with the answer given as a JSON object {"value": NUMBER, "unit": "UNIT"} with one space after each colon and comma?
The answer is {"value": 600, "unit": "rpm"}
